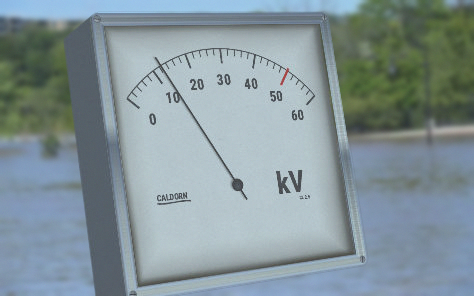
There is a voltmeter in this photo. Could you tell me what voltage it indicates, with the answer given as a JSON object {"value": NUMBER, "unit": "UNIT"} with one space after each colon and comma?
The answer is {"value": 12, "unit": "kV"}
